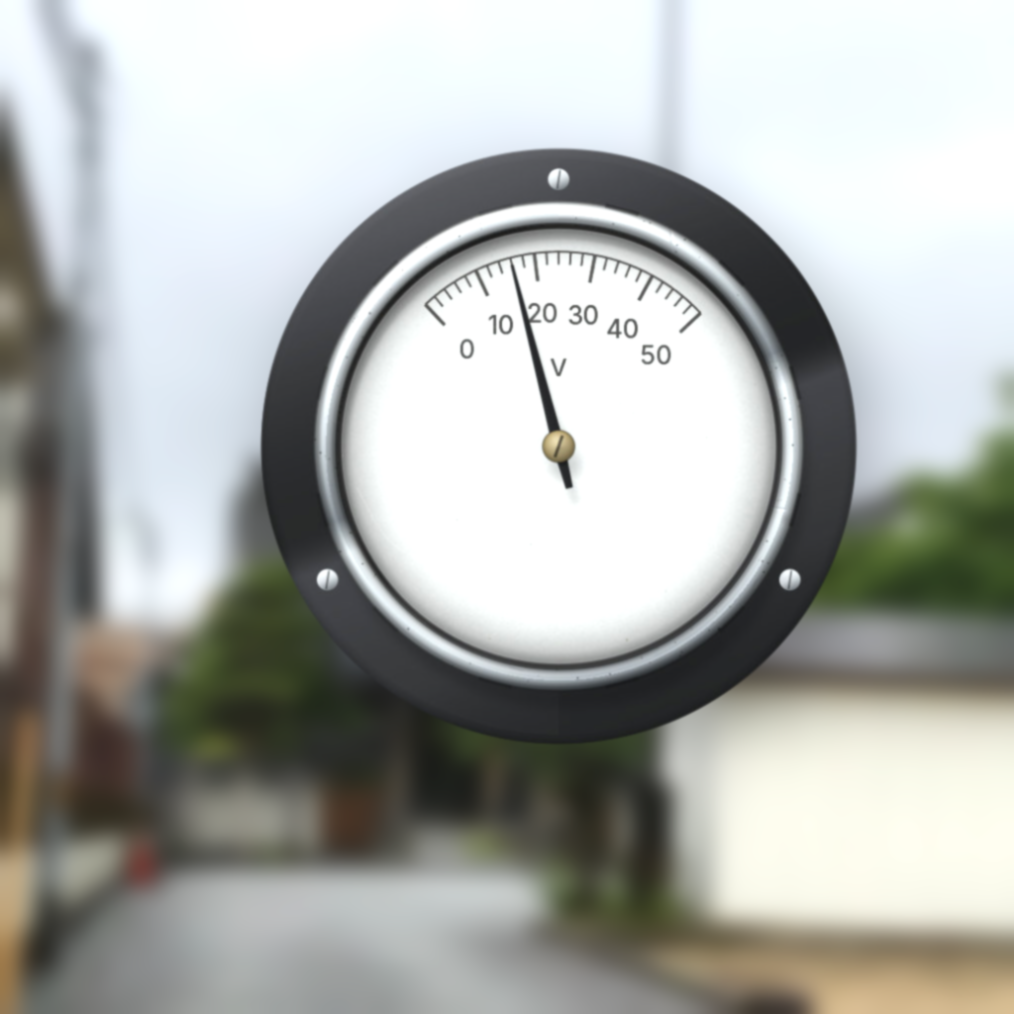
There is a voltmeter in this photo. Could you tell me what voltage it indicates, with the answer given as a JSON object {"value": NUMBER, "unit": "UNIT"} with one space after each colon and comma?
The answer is {"value": 16, "unit": "V"}
